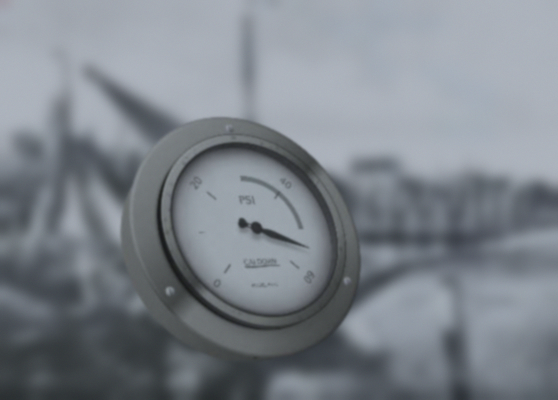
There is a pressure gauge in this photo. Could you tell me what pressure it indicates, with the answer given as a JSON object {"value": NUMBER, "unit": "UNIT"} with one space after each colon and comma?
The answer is {"value": 55, "unit": "psi"}
